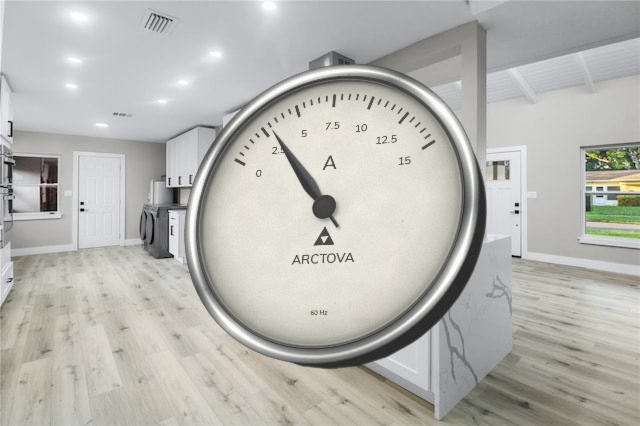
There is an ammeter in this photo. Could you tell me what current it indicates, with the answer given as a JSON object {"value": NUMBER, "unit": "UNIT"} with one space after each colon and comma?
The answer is {"value": 3, "unit": "A"}
